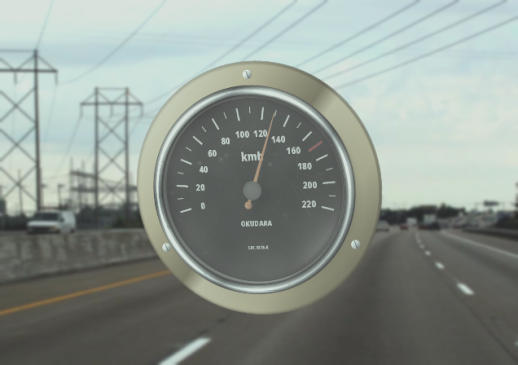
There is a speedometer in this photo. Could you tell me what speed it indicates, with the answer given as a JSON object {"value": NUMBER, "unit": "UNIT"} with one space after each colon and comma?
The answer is {"value": 130, "unit": "km/h"}
